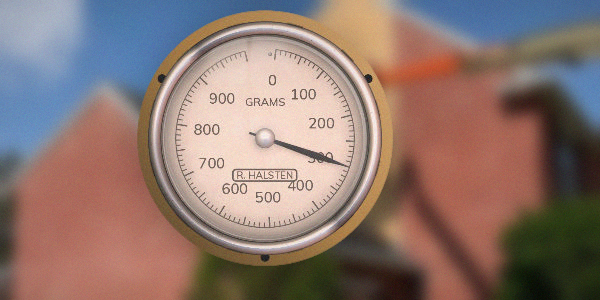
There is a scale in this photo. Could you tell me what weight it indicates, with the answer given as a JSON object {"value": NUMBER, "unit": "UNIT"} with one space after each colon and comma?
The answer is {"value": 300, "unit": "g"}
